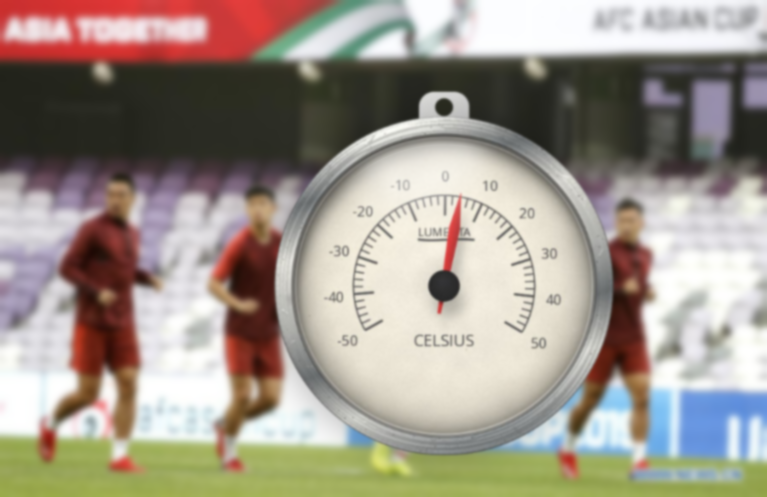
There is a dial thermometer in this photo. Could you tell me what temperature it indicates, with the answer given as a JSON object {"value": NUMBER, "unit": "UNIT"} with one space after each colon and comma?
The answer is {"value": 4, "unit": "°C"}
